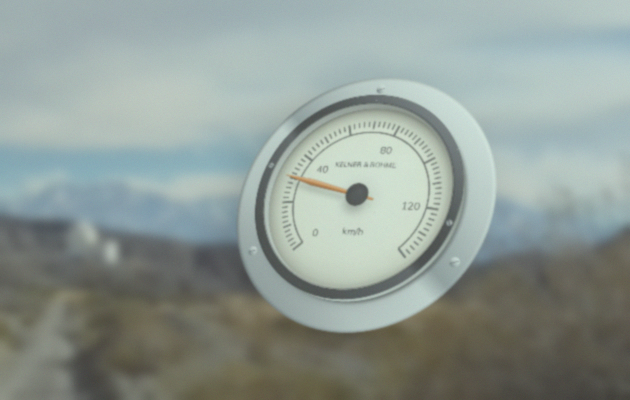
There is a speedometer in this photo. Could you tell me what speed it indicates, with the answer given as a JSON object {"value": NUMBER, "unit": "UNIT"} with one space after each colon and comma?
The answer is {"value": 30, "unit": "km/h"}
